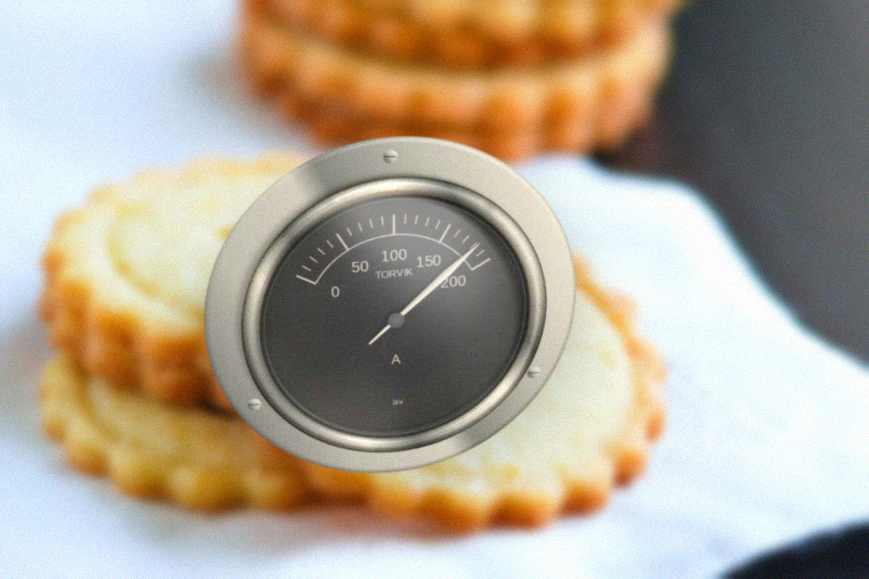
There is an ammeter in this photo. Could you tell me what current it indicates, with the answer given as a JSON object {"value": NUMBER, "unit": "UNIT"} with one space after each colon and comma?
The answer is {"value": 180, "unit": "A"}
